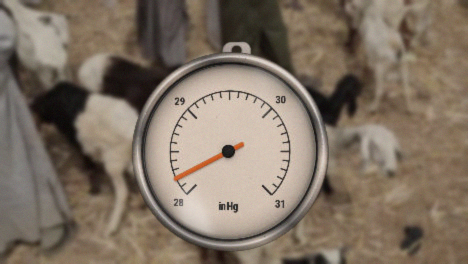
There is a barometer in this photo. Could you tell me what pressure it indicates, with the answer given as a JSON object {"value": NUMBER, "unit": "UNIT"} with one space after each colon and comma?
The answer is {"value": 28.2, "unit": "inHg"}
